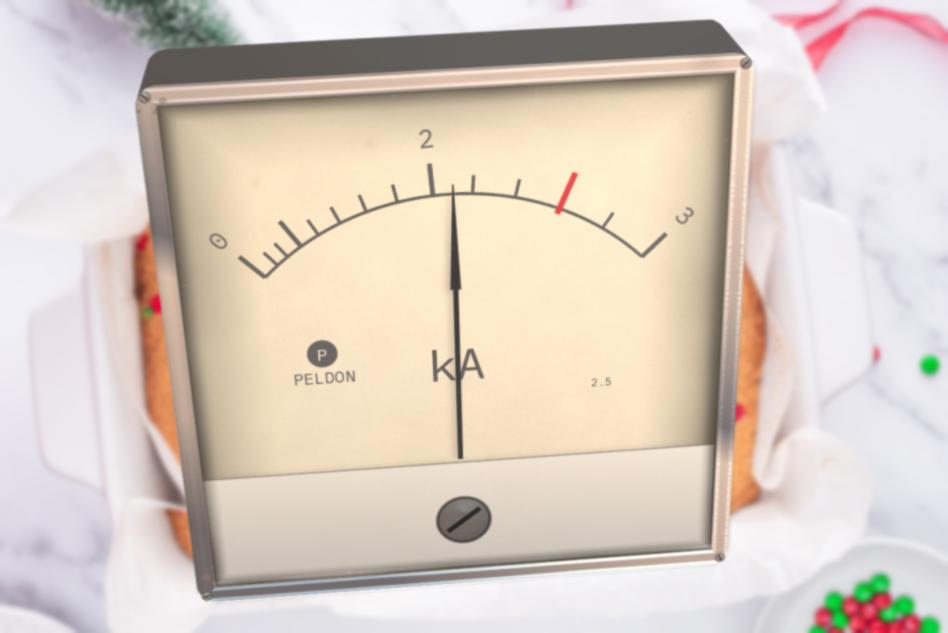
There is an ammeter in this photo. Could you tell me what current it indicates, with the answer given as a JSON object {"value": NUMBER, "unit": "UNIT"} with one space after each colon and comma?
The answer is {"value": 2.1, "unit": "kA"}
